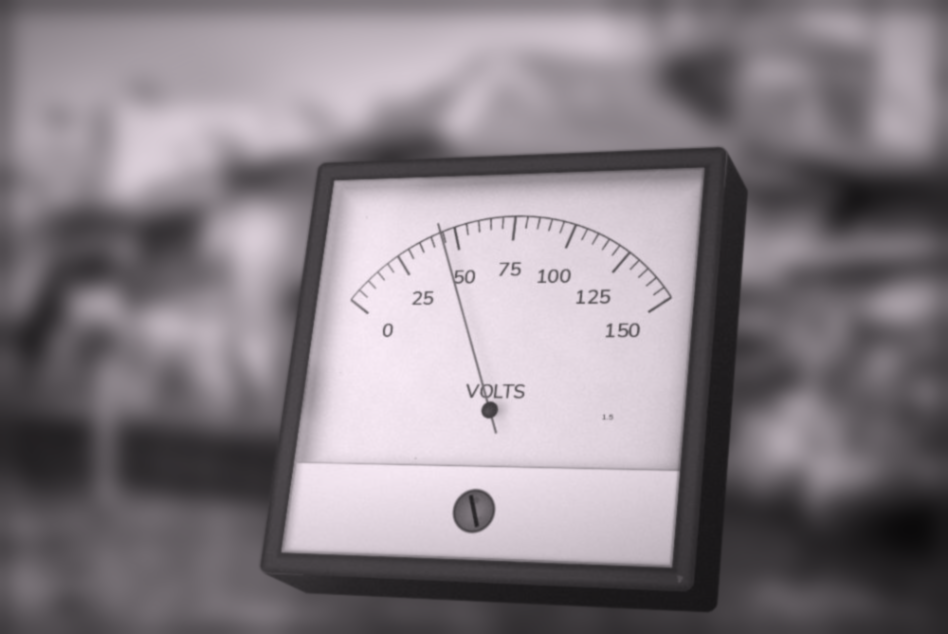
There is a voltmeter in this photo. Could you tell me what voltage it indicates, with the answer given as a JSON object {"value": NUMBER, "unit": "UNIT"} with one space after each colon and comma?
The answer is {"value": 45, "unit": "V"}
